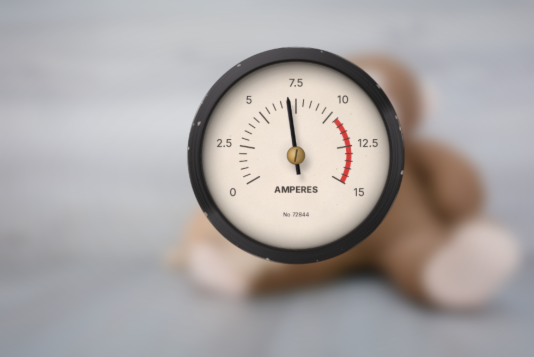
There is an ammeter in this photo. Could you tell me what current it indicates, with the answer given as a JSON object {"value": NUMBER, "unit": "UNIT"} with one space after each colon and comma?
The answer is {"value": 7, "unit": "A"}
